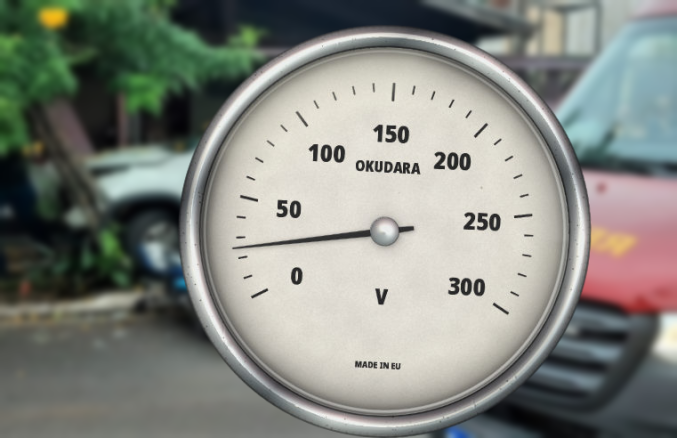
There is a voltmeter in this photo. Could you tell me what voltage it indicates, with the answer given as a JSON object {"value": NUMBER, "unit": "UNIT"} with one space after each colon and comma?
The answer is {"value": 25, "unit": "V"}
